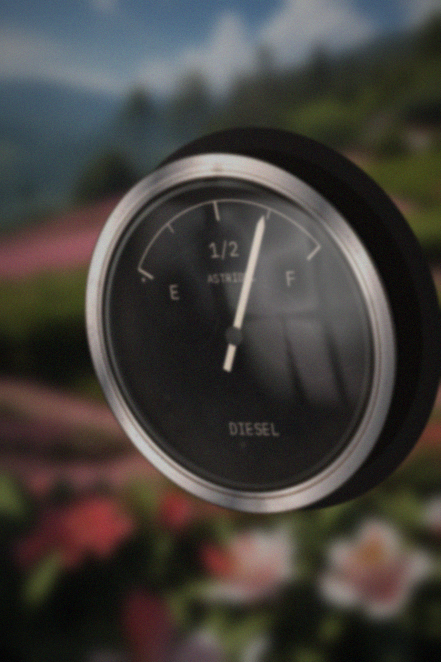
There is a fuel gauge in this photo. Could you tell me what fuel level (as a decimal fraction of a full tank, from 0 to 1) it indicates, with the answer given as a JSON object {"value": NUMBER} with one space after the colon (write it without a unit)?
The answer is {"value": 0.75}
